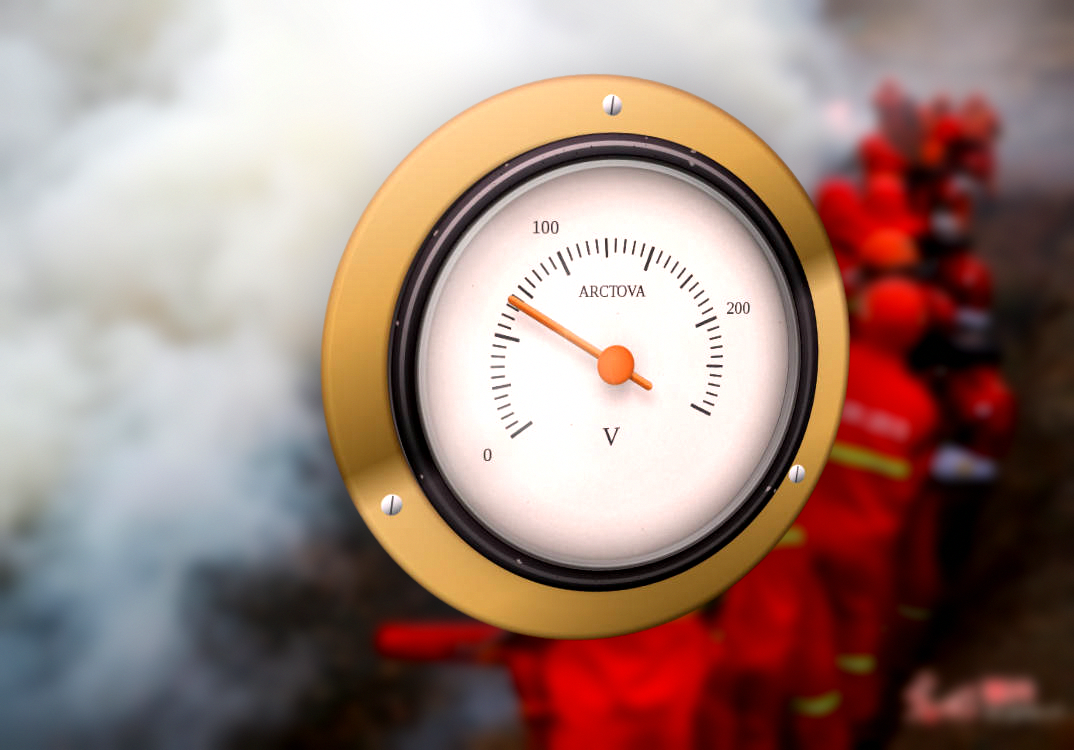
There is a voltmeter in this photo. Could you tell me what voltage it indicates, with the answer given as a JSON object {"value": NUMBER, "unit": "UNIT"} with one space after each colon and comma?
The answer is {"value": 67.5, "unit": "V"}
